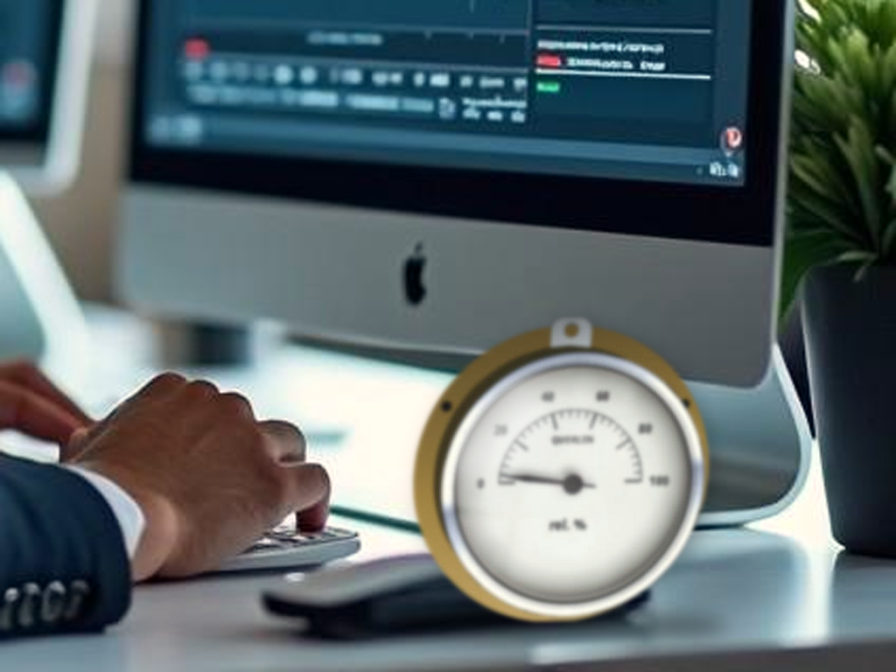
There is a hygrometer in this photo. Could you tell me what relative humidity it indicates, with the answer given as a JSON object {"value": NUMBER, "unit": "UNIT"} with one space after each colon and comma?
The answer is {"value": 4, "unit": "%"}
